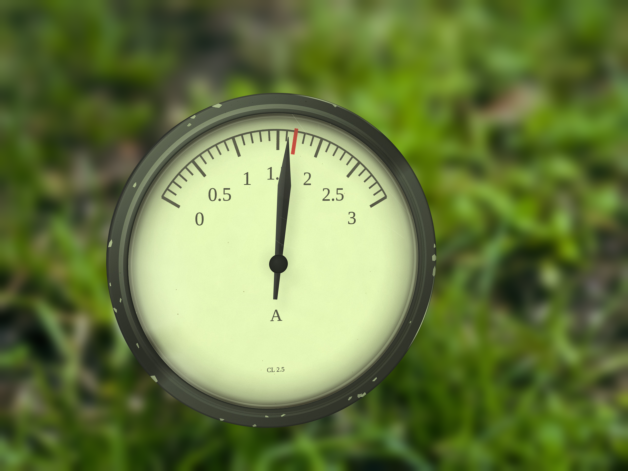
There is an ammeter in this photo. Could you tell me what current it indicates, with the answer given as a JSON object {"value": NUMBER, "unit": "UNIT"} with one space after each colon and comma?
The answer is {"value": 1.6, "unit": "A"}
